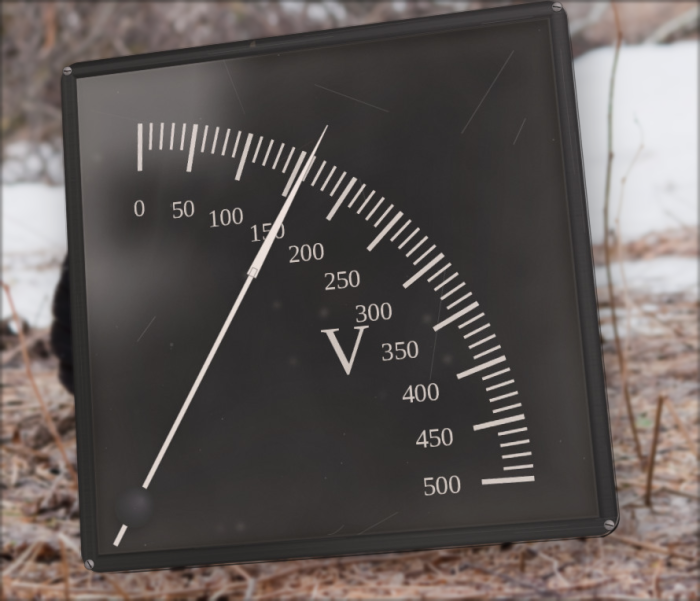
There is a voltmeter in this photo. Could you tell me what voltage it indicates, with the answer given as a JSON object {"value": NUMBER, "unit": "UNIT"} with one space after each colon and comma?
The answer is {"value": 160, "unit": "V"}
